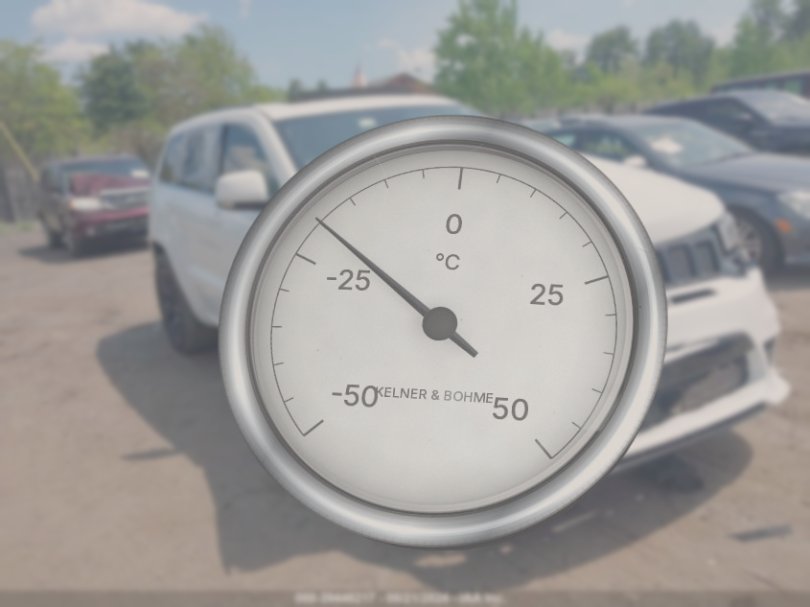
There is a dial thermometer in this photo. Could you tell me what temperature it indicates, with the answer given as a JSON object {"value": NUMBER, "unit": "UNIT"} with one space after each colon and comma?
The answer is {"value": -20, "unit": "°C"}
